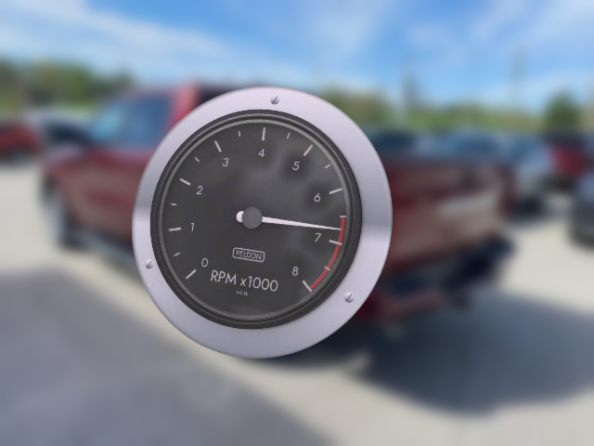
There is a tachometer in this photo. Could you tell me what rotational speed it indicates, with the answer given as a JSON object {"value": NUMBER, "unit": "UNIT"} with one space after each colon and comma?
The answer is {"value": 6750, "unit": "rpm"}
